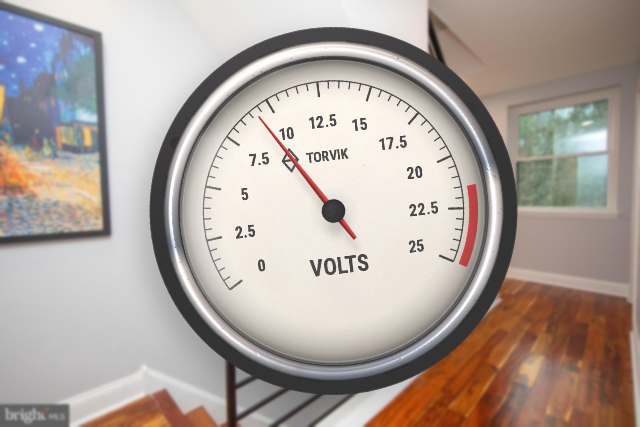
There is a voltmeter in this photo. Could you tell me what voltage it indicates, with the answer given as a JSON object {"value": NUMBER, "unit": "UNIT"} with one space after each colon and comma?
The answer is {"value": 9.25, "unit": "V"}
